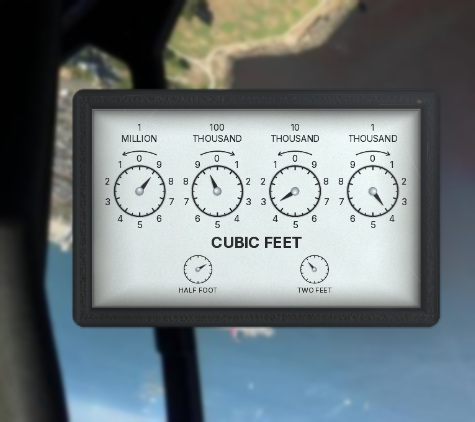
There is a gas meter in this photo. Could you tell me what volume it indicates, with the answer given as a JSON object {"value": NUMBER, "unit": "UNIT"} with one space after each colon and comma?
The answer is {"value": 893400, "unit": "ft³"}
